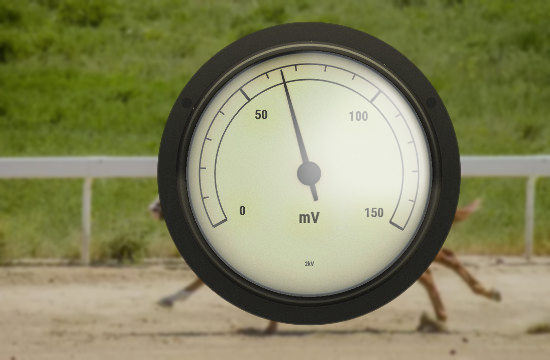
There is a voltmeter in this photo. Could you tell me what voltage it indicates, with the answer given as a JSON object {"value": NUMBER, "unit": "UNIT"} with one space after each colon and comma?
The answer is {"value": 65, "unit": "mV"}
